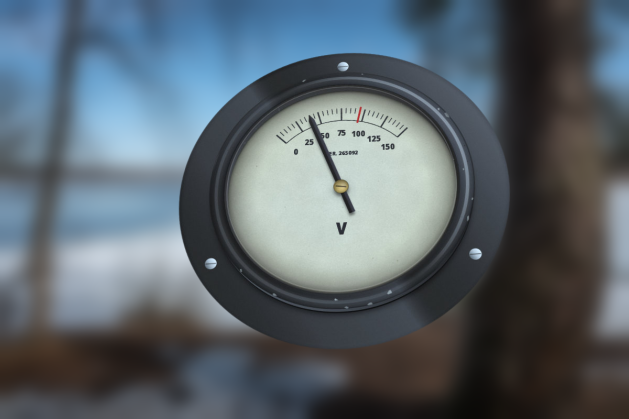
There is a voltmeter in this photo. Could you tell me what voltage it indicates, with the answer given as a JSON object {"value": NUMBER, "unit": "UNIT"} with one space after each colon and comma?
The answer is {"value": 40, "unit": "V"}
